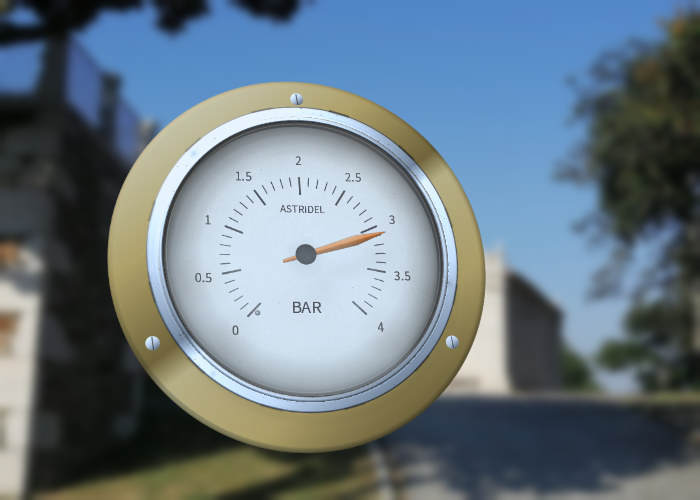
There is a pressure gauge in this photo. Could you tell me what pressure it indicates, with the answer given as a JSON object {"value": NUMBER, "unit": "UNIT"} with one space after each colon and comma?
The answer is {"value": 3.1, "unit": "bar"}
